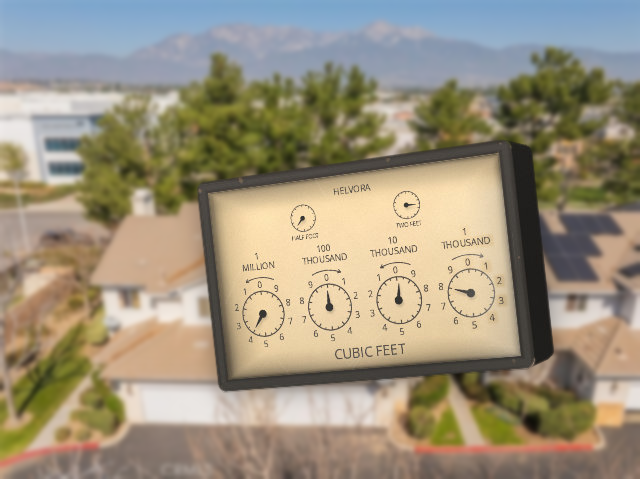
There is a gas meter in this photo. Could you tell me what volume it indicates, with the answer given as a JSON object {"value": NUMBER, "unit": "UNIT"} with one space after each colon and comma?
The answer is {"value": 399800, "unit": "ft³"}
